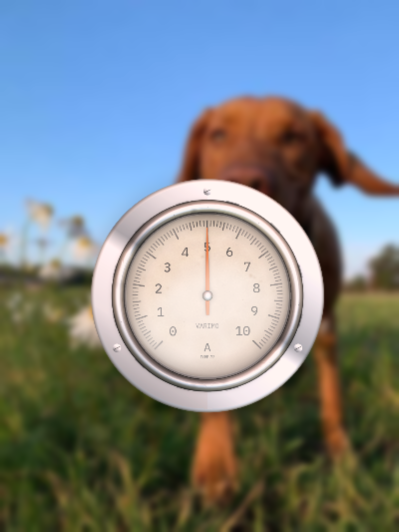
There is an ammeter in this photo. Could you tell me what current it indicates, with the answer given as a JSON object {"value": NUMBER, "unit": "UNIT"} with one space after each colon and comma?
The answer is {"value": 5, "unit": "A"}
